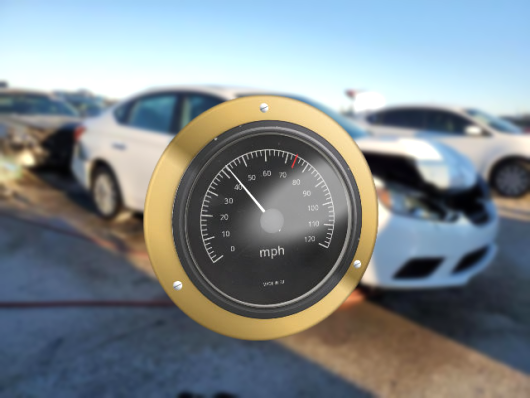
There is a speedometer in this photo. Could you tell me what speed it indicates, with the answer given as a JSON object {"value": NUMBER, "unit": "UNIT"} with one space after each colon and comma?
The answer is {"value": 42, "unit": "mph"}
